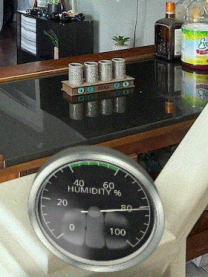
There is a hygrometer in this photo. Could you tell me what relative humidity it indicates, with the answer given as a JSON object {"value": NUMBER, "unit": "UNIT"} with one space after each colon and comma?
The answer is {"value": 80, "unit": "%"}
